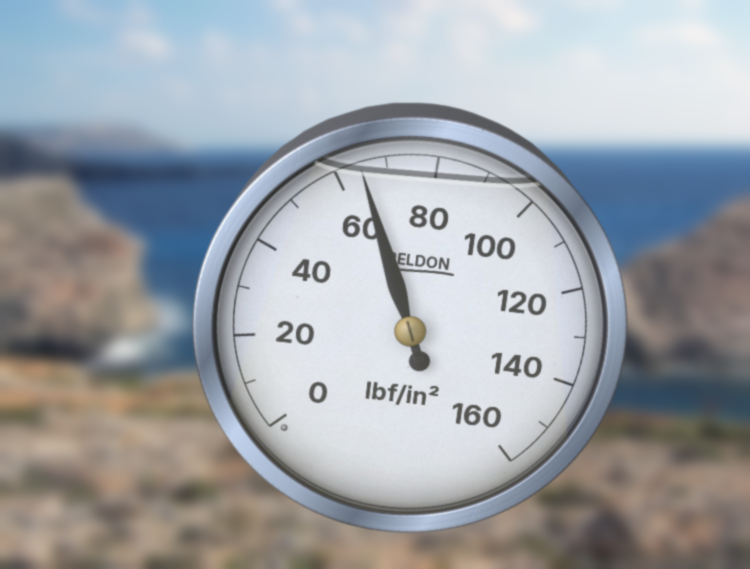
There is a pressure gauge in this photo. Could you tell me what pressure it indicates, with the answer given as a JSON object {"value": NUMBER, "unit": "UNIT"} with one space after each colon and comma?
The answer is {"value": 65, "unit": "psi"}
